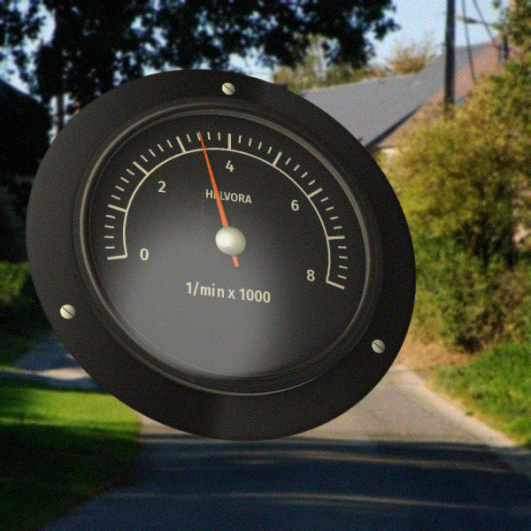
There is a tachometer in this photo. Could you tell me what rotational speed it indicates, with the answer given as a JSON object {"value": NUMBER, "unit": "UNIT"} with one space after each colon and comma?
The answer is {"value": 3400, "unit": "rpm"}
